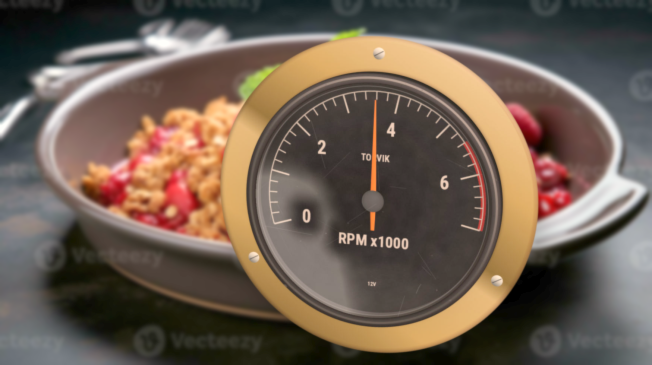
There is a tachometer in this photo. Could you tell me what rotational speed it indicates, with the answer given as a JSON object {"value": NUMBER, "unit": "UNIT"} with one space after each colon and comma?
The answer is {"value": 3600, "unit": "rpm"}
